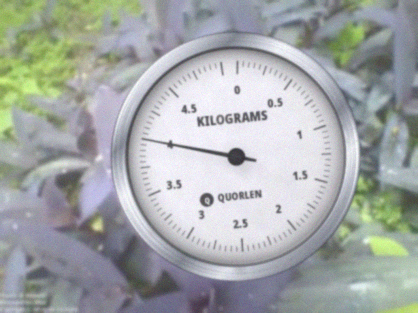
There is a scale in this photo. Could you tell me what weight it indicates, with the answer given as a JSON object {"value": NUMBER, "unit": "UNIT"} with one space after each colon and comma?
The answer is {"value": 4, "unit": "kg"}
